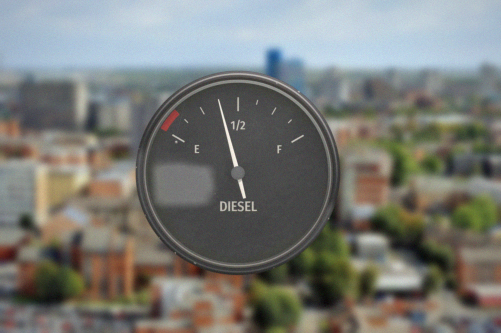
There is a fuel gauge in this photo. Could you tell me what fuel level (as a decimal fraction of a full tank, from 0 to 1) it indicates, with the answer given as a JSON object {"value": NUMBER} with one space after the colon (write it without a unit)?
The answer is {"value": 0.375}
